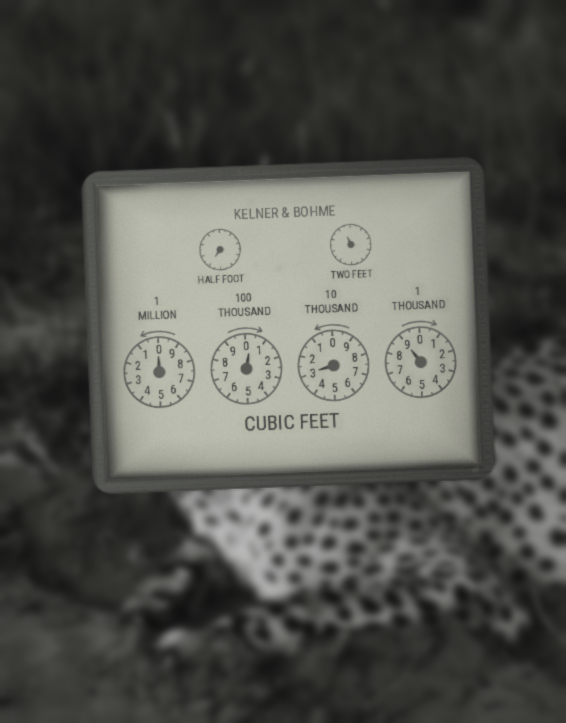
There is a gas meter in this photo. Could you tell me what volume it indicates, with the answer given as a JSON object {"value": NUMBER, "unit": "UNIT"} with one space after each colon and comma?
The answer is {"value": 2900, "unit": "ft³"}
